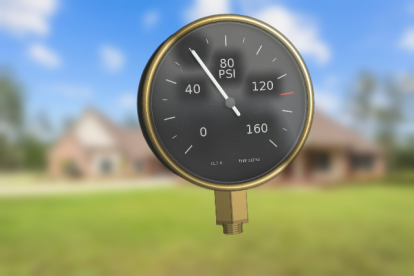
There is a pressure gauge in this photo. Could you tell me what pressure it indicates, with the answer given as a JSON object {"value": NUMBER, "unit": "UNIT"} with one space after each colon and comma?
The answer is {"value": 60, "unit": "psi"}
